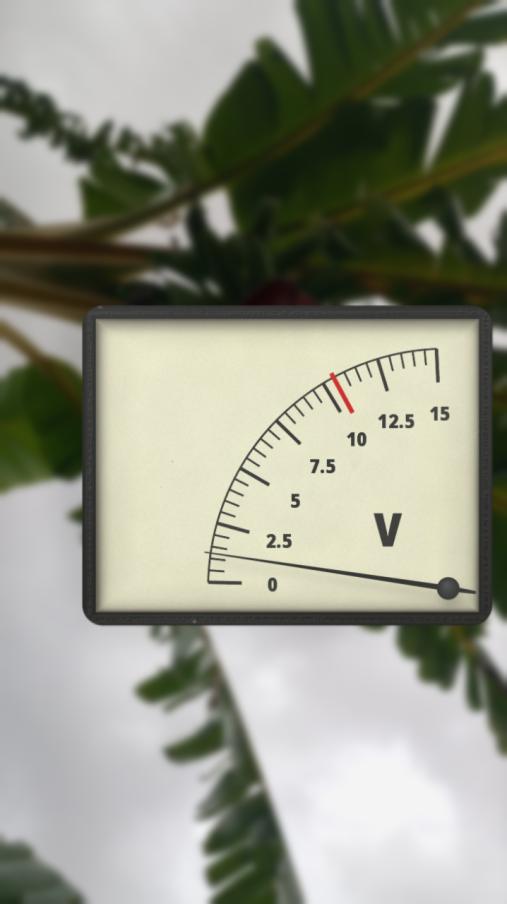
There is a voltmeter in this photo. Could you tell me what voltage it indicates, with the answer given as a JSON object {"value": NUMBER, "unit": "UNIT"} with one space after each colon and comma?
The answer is {"value": 1.25, "unit": "V"}
